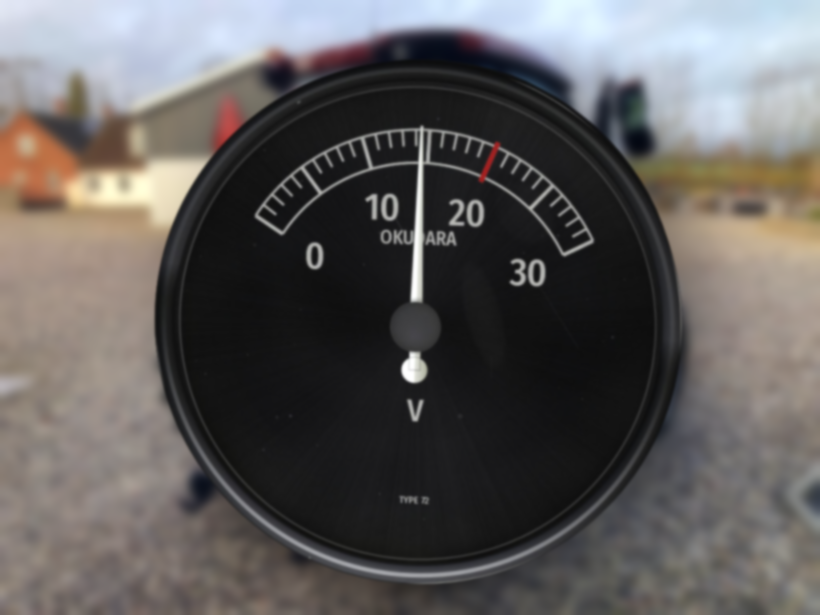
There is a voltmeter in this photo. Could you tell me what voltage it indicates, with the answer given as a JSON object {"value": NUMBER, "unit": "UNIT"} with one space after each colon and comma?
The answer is {"value": 14.5, "unit": "V"}
